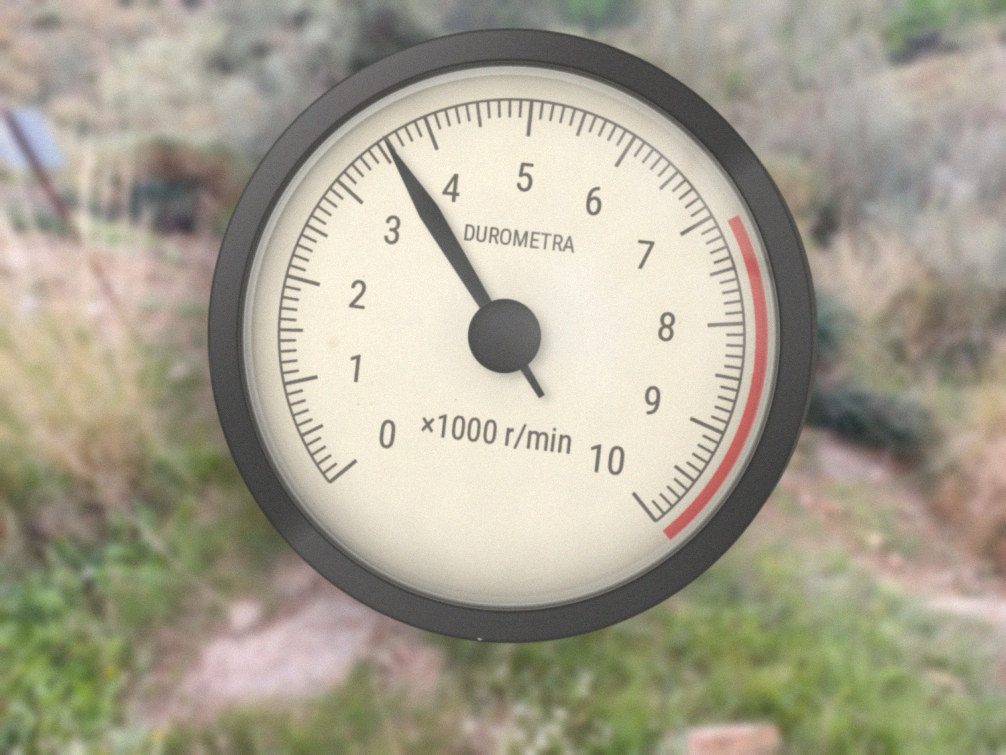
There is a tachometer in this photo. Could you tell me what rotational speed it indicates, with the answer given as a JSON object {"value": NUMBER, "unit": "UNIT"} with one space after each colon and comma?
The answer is {"value": 3600, "unit": "rpm"}
